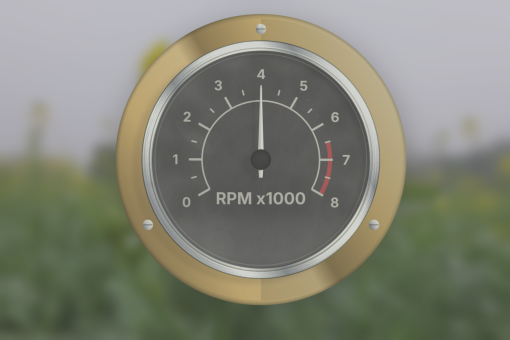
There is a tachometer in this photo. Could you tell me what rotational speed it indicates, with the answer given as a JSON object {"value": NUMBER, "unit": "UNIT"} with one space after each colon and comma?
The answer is {"value": 4000, "unit": "rpm"}
